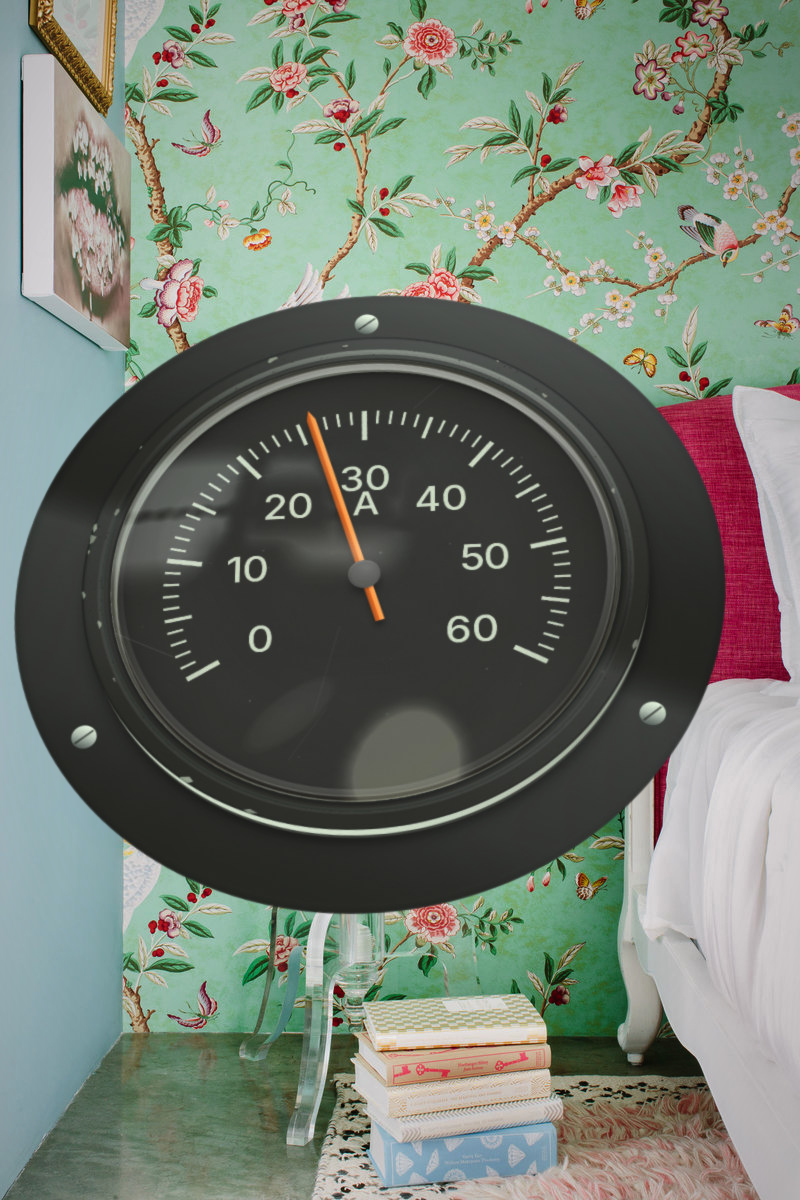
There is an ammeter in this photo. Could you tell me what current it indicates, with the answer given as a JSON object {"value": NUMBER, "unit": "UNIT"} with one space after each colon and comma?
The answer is {"value": 26, "unit": "A"}
